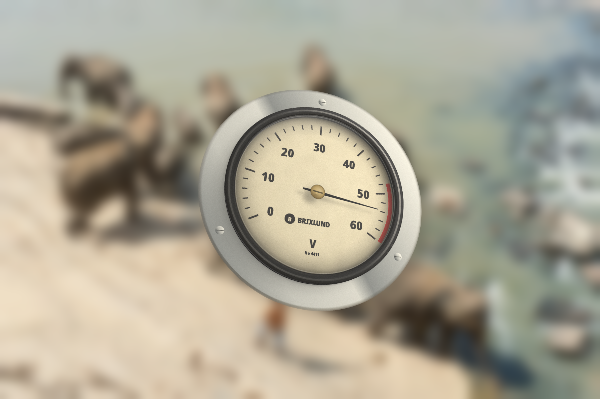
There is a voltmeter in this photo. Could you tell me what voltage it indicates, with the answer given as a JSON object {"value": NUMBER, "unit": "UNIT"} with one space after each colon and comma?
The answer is {"value": 54, "unit": "V"}
